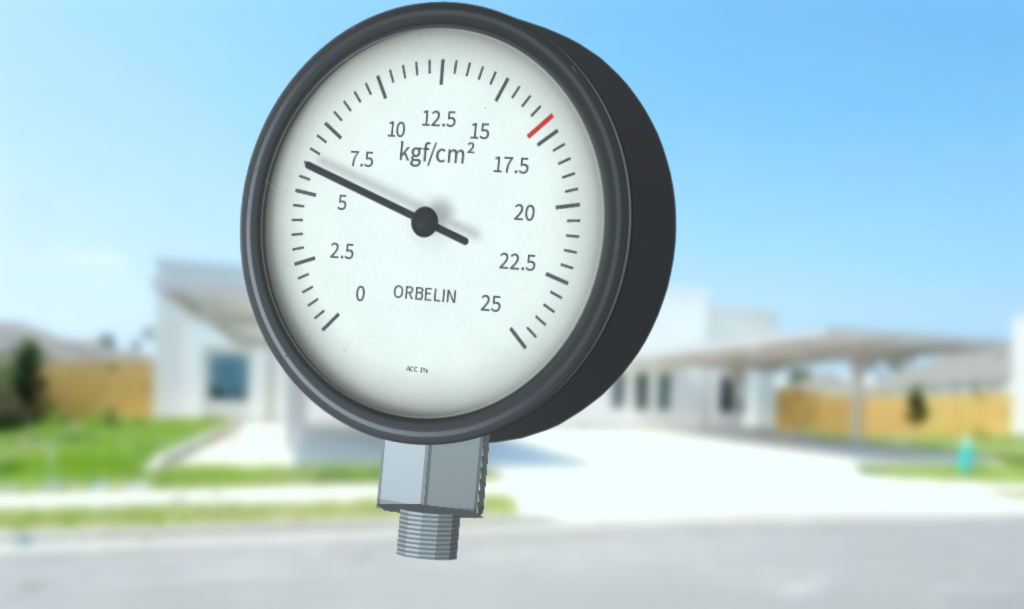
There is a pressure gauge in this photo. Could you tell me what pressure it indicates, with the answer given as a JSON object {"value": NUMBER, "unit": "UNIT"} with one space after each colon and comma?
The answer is {"value": 6, "unit": "kg/cm²"}
